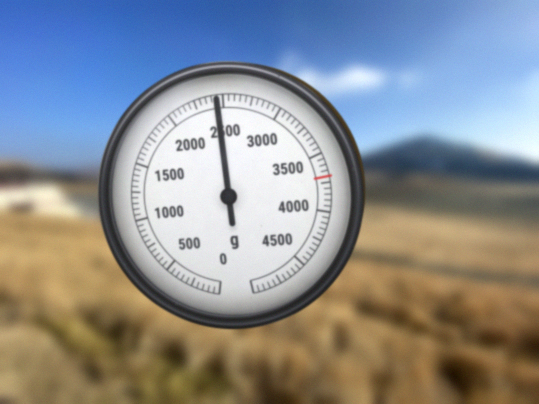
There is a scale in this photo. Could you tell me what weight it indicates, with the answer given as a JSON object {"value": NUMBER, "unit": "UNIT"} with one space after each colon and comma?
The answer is {"value": 2450, "unit": "g"}
